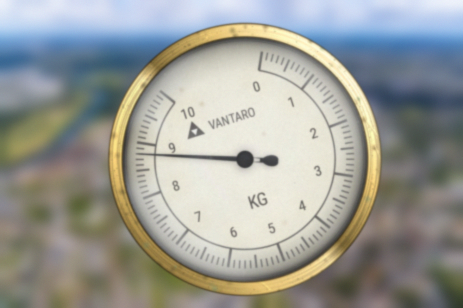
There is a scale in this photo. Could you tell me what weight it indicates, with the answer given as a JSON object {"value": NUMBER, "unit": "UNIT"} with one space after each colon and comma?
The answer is {"value": 8.8, "unit": "kg"}
